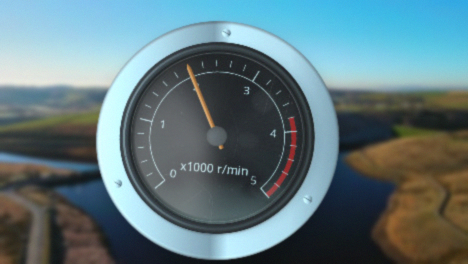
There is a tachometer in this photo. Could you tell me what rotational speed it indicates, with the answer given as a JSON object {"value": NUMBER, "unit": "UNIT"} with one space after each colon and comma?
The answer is {"value": 2000, "unit": "rpm"}
